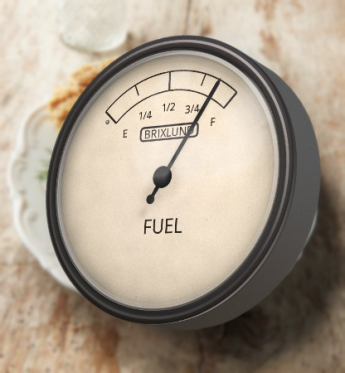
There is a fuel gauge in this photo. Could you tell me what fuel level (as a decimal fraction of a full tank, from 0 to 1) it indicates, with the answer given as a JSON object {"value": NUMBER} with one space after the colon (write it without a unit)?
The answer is {"value": 0.875}
